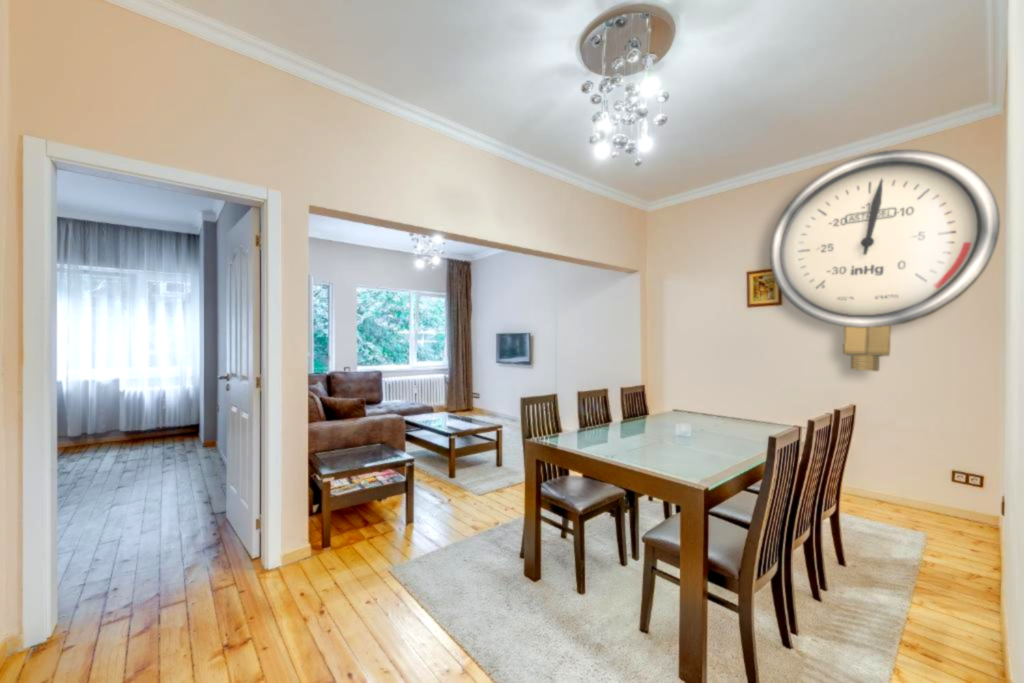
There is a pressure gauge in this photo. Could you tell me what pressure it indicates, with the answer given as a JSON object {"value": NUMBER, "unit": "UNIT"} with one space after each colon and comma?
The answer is {"value": -14, "unit": "inHg"}
